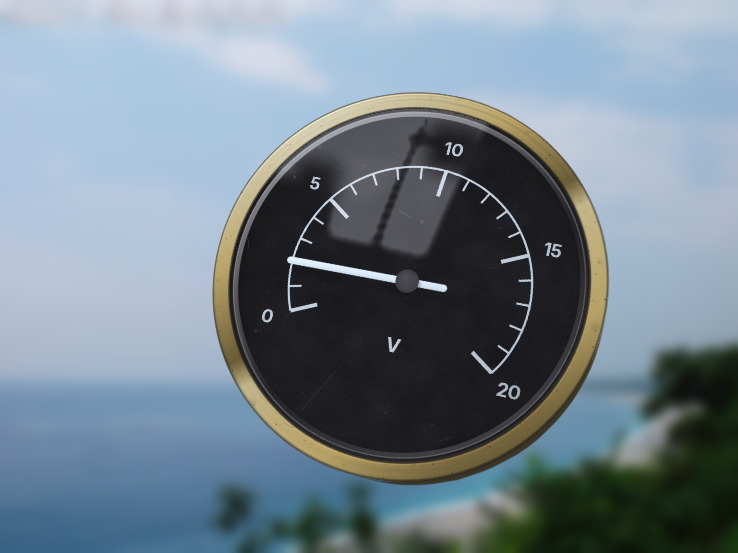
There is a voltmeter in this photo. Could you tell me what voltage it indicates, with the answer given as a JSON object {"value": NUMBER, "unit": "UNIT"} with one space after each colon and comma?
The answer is {"value": 2, "unit": "V"}
